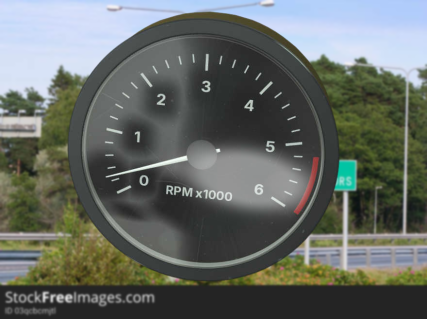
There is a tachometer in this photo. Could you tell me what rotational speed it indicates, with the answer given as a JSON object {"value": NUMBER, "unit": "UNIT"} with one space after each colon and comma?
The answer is {"value": 300, "unit": "rpm"}
